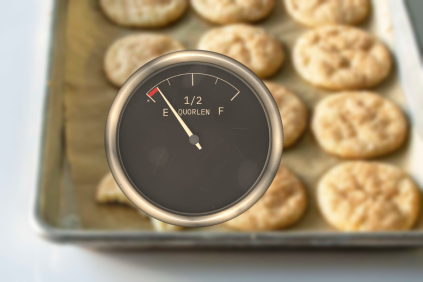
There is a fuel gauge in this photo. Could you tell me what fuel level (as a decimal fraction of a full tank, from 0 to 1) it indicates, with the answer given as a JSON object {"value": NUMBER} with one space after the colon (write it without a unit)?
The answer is {"value": 0.125}
